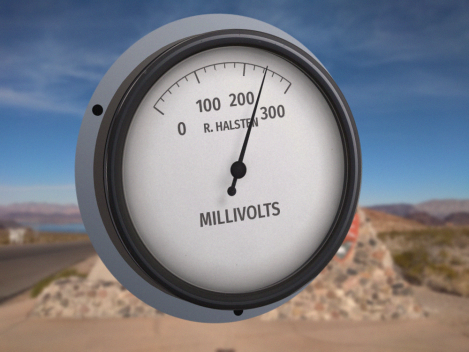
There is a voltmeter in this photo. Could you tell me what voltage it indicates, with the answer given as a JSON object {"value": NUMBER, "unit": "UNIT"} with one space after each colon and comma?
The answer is {"value": 240, "unit": "mV"}
